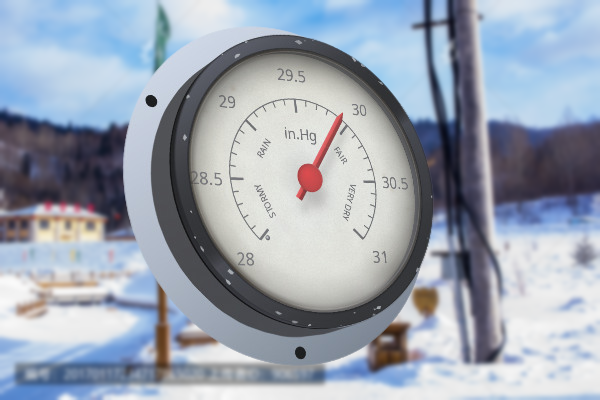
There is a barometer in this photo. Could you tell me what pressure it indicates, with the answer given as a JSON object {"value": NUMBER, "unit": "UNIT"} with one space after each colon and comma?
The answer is {"value": 29.9, "unit": "inHg"}
